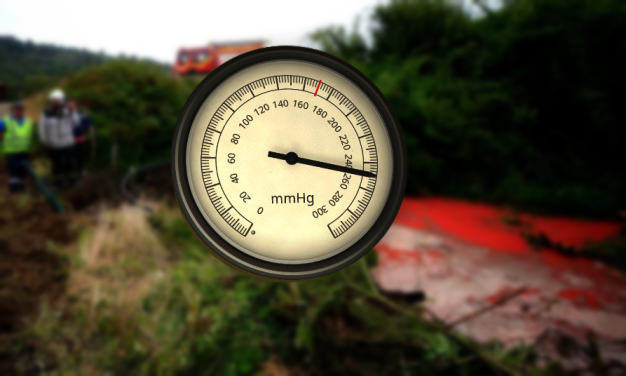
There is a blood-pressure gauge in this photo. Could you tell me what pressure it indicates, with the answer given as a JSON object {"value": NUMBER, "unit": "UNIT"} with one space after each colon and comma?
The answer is {"value": 250, "unit": "mmHg"}
